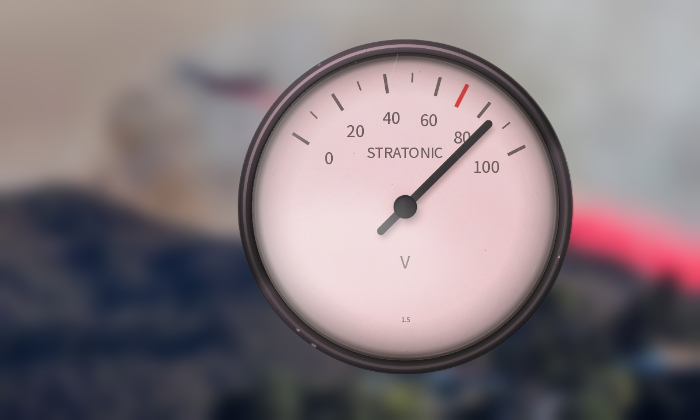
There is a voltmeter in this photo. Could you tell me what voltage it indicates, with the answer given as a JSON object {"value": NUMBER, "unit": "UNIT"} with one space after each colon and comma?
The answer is {"value": 85, "unit": "V"}
